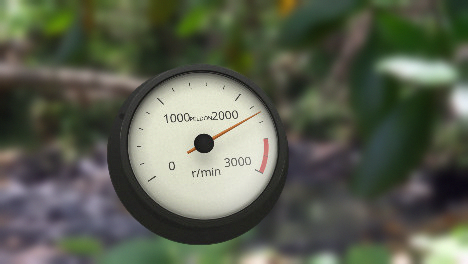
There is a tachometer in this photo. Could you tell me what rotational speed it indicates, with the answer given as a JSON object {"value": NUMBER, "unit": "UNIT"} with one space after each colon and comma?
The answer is {"value": 2300, "unit": "rpm"}
